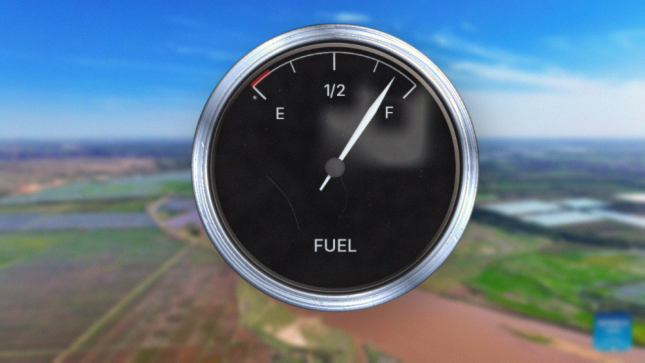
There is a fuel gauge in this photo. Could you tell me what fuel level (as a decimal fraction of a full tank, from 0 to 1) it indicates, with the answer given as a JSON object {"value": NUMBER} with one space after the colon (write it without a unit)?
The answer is {"value": 0.875}
